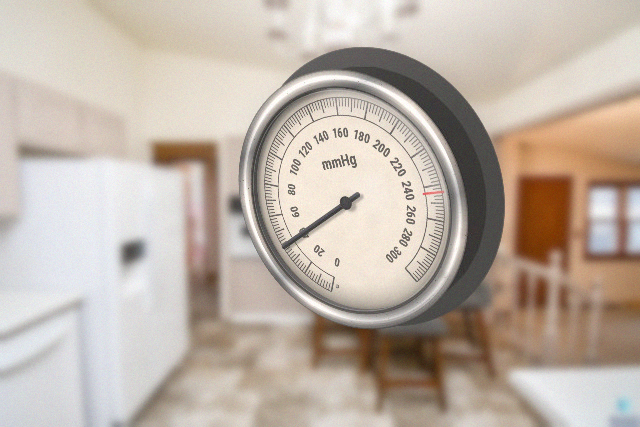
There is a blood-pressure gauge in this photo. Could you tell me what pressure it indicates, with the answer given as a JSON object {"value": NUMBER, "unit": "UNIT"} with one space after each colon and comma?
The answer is {"value": 40, "unit": "mmHg"}
